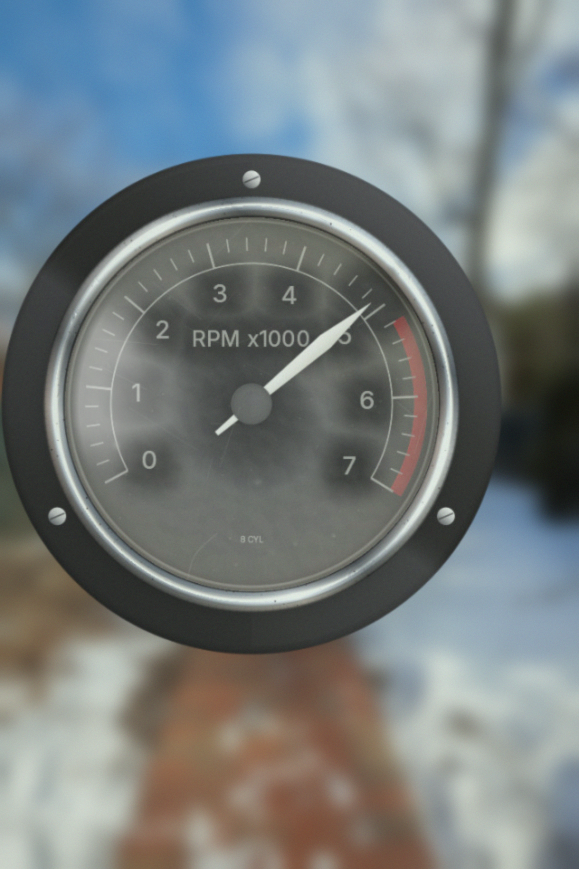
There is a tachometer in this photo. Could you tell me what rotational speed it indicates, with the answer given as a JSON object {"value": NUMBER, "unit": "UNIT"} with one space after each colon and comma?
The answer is {"value": 4900, "unit": "rpm"}
